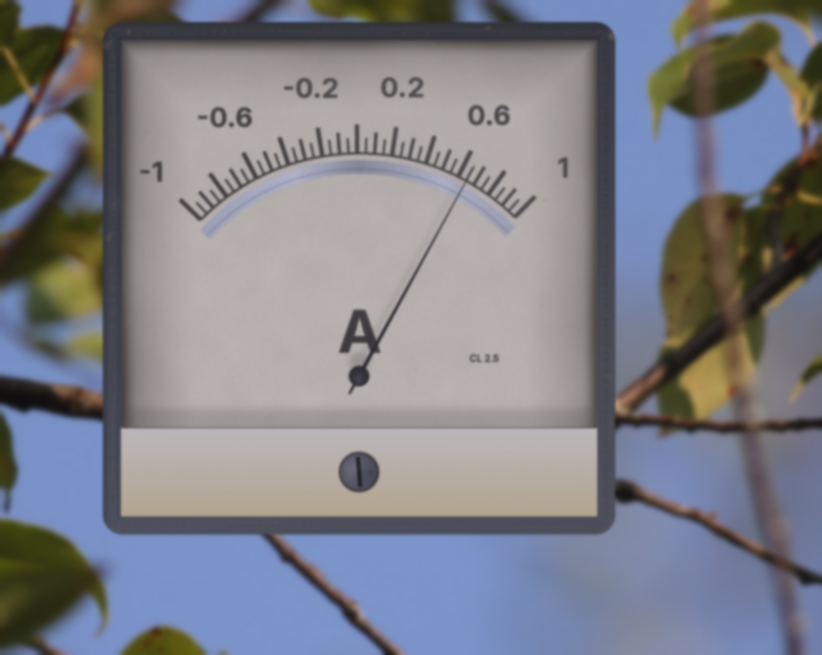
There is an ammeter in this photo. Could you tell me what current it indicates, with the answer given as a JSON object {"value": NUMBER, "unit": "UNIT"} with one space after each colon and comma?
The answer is {"value": 0.65, "unit": "A"}
